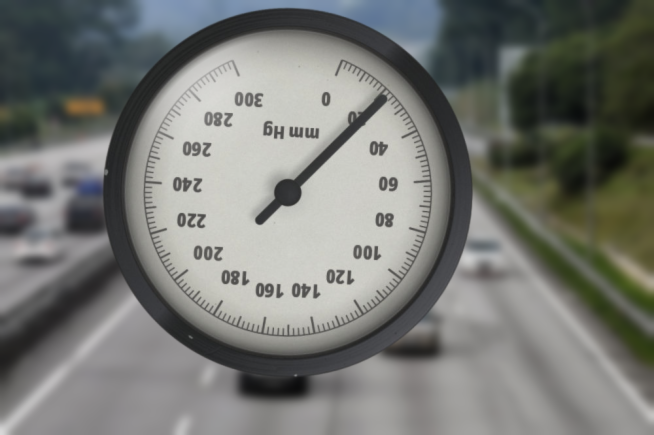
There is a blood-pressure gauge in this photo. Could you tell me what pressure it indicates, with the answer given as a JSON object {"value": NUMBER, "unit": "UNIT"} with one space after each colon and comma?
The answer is {"value": 22, "unit": "mmHg"}
